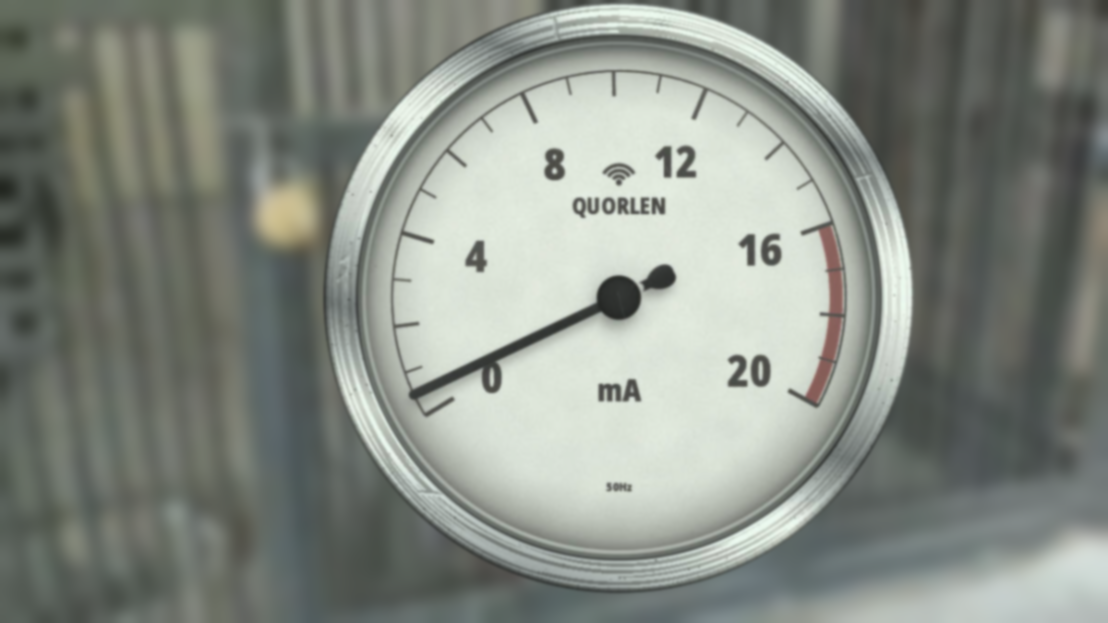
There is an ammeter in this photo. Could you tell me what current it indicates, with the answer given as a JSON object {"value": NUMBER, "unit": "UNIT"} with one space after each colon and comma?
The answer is {"value": 0.5, "unit": "mA"}
